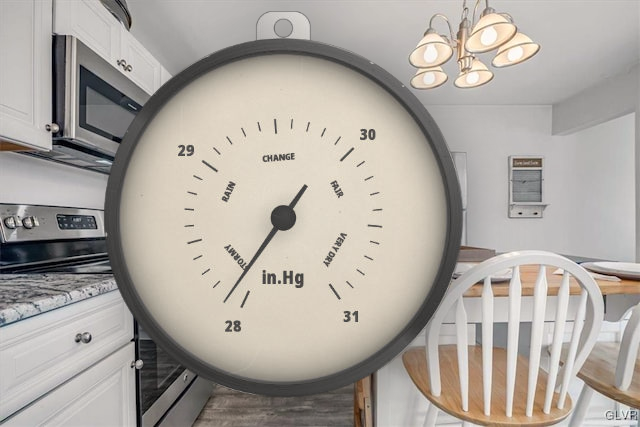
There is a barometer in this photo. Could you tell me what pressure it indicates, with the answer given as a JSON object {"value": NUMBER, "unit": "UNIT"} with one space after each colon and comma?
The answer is {"value": 28.1, "unit": "inHg"}
